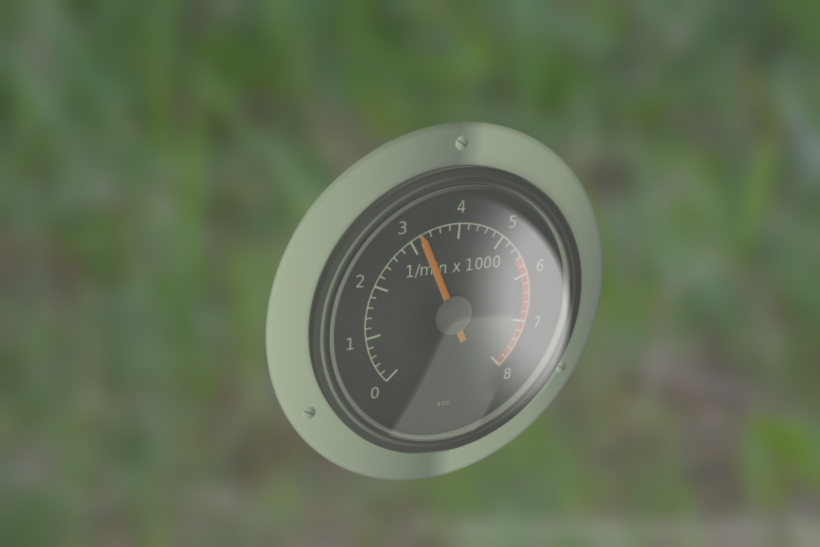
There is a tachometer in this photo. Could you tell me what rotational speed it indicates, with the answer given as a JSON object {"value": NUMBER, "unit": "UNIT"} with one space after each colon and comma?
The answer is {"value": 3200, "unit": "rpm"}
